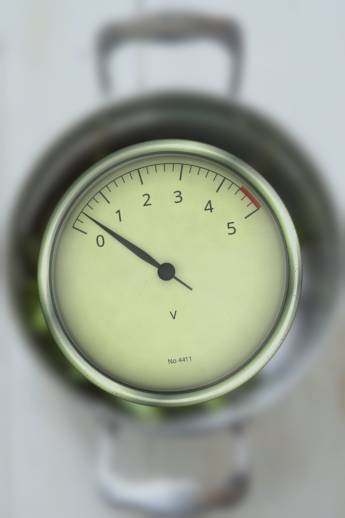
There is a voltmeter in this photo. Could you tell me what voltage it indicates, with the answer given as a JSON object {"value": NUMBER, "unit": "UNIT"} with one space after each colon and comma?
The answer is {"value": 0.4, "unit": "V"}
